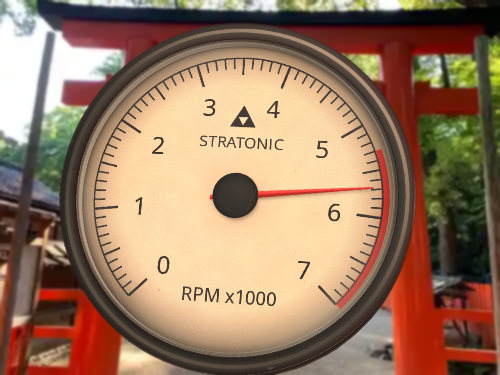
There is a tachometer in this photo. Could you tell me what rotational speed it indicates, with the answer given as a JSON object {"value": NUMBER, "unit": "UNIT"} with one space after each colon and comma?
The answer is {"value": 5700, "unit": "rpm"}
